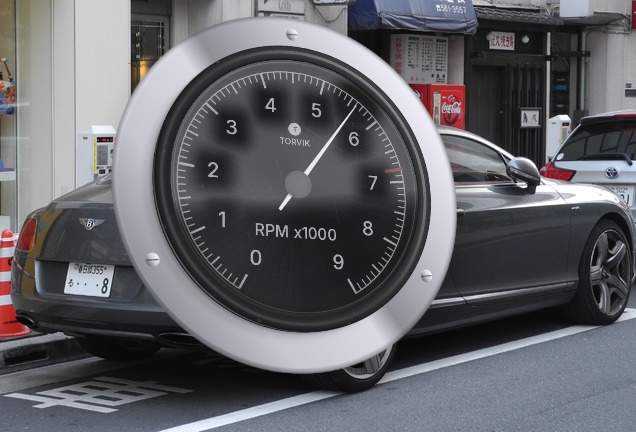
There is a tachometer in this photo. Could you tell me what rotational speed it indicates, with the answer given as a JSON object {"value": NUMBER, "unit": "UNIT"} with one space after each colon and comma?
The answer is {"value": 5600, "unit": "rpm"}
